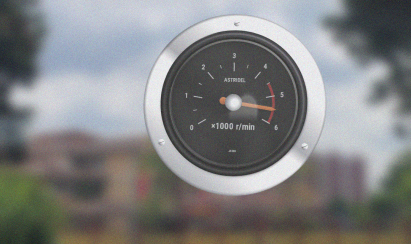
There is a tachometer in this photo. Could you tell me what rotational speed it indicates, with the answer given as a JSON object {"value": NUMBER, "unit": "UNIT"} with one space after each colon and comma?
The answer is {"value": 5500, "unit": "rpm"}
